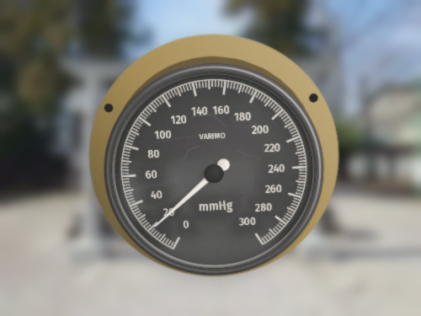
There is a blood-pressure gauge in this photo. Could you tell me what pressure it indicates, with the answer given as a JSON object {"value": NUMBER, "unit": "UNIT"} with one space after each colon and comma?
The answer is {"value": 20, "unit": "mmHg"}
